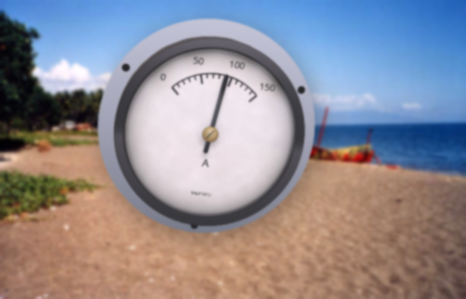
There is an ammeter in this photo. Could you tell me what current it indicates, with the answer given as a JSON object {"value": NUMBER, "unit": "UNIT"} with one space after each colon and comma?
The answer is {"value": 90, "unit": "A"}
